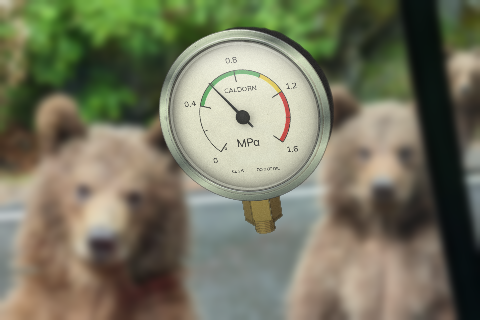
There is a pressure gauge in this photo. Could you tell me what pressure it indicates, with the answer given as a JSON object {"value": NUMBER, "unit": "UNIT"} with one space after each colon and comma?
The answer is {"value": 0.6, "unit": "MPa"}
